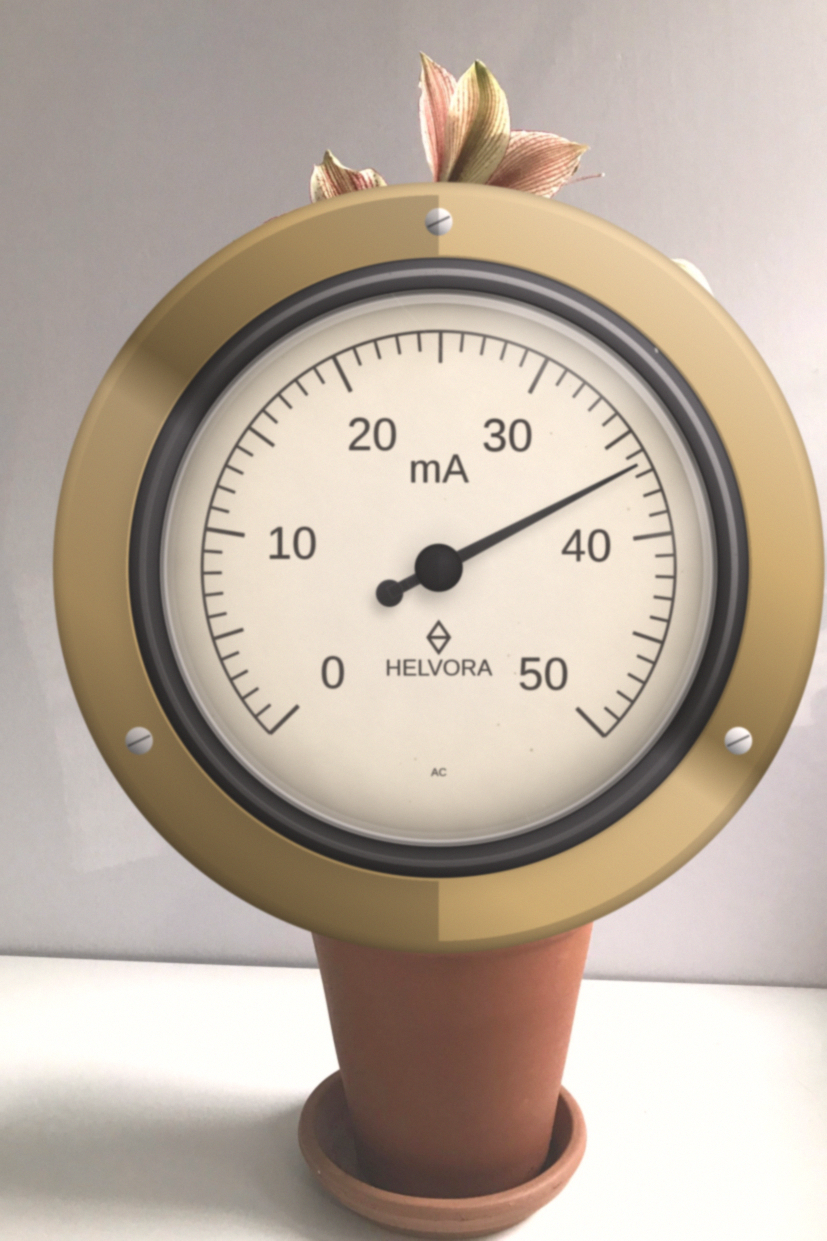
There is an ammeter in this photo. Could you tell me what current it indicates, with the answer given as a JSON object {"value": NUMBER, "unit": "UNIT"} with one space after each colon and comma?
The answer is {"value": 36.5, "unit": "mA"}
